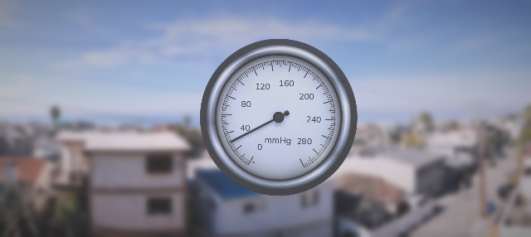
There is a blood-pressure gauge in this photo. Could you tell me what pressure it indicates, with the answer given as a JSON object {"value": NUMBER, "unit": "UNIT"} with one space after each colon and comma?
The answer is {"value": 30, "unit": "mmHg"}
